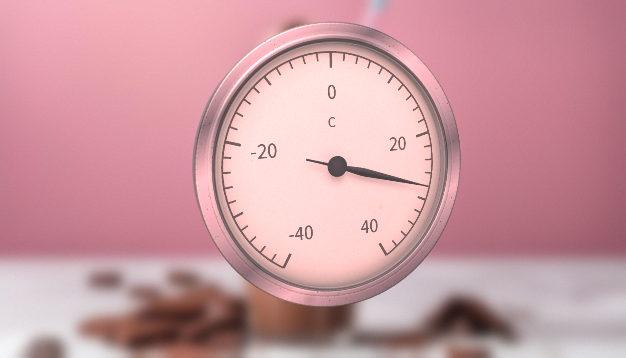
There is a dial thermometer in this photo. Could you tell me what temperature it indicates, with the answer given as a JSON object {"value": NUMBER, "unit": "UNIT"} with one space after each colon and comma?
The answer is {"value": 28, "unit": "°C"}
